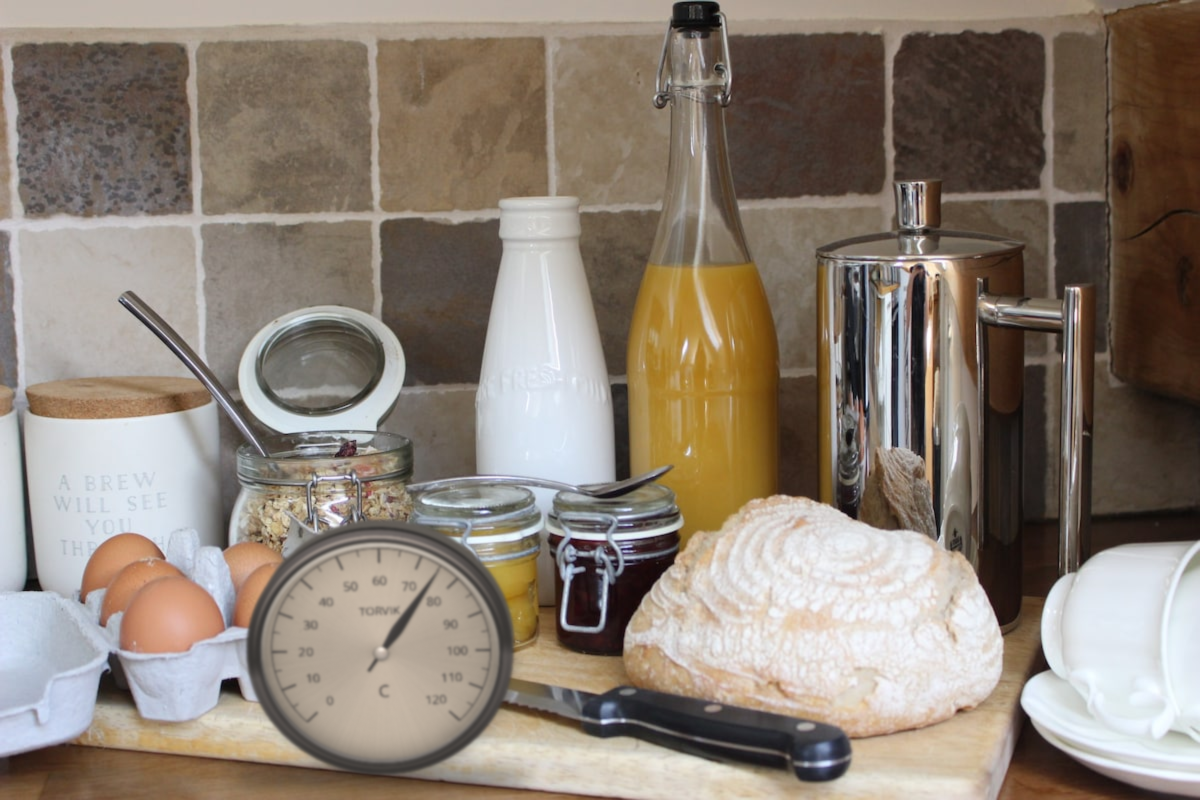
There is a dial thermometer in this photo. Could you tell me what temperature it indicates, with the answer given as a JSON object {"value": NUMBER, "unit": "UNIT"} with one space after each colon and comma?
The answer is {"value": 75, "unit": "°C"}
